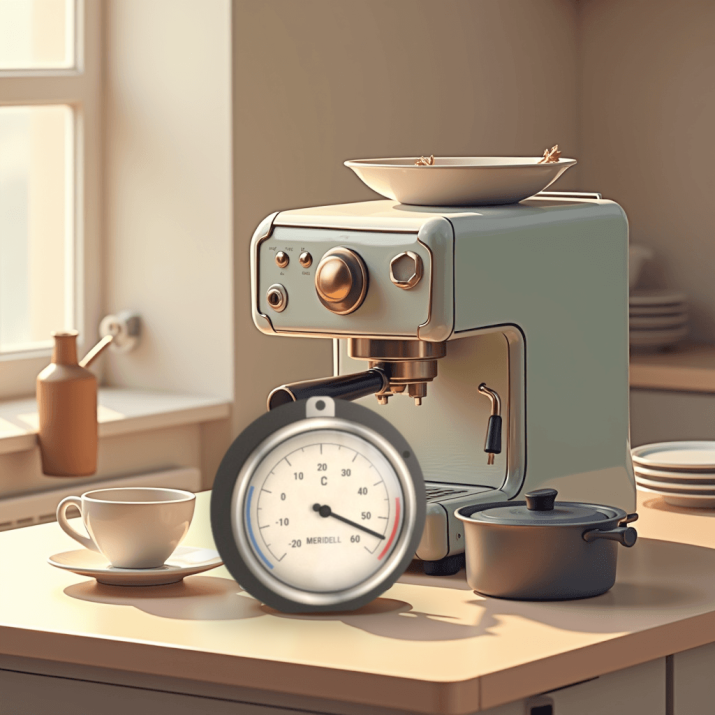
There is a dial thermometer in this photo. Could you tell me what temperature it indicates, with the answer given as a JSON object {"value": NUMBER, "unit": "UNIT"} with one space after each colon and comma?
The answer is {"value": 55, "unit": "°C"}
